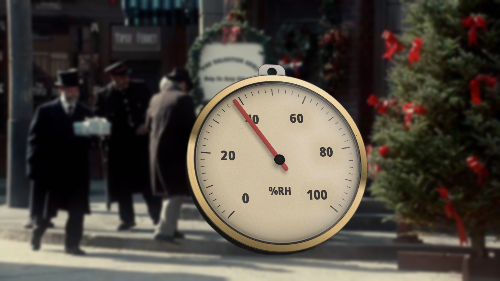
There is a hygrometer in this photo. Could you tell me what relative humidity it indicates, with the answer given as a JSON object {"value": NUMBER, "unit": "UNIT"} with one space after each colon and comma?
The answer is {"value": 38, "unit": "%"}
